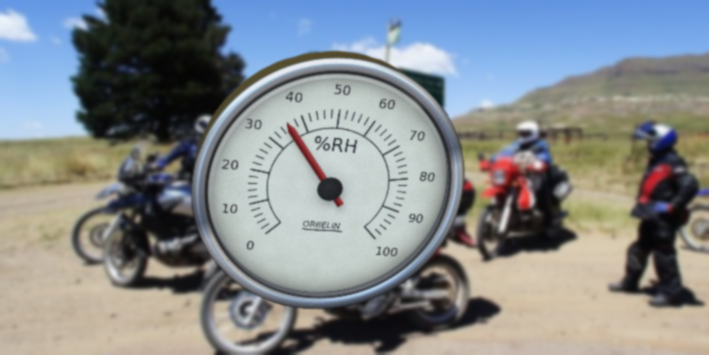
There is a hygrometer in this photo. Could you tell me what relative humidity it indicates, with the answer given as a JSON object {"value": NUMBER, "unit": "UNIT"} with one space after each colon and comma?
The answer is {"value": 36, "unit": "%"}
